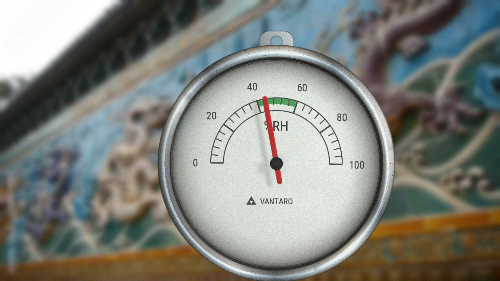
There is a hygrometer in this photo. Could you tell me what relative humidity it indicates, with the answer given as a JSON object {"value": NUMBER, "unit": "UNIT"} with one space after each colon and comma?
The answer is {"value": 44, "unit": "%"}
